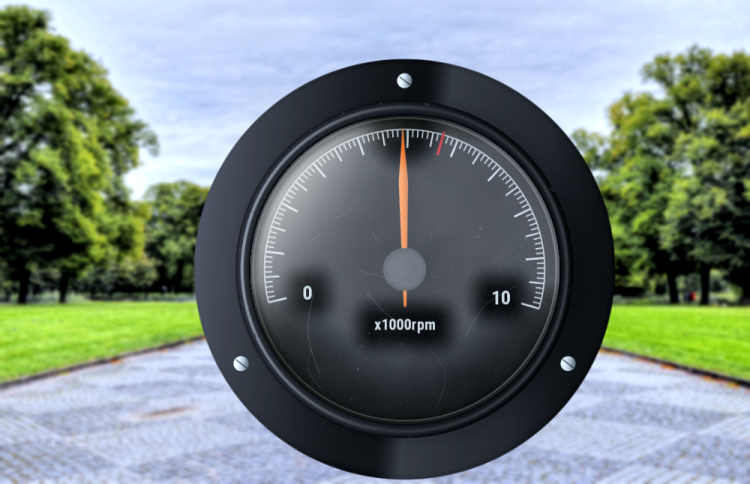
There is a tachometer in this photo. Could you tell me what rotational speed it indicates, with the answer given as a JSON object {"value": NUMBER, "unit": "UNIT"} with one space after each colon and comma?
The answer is {"value": 4900, "unit": "rpm"}
